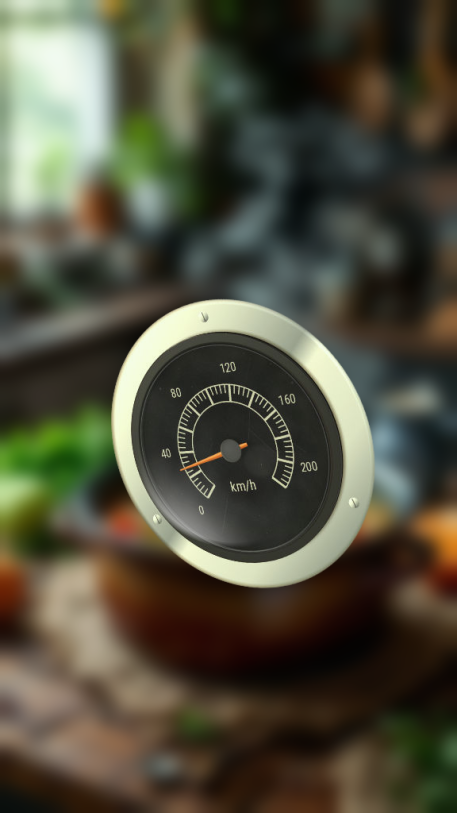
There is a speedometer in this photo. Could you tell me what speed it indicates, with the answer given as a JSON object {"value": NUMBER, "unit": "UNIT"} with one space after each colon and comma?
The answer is {"value": 28, "unit": "km/h"}
